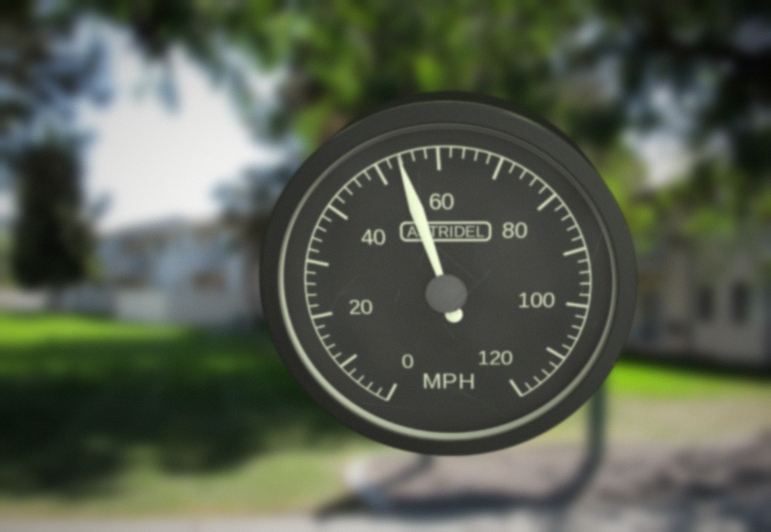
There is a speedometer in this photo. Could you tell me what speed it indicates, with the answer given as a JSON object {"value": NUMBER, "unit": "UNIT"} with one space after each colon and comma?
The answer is {"value": 54, "unit": "mph"}
